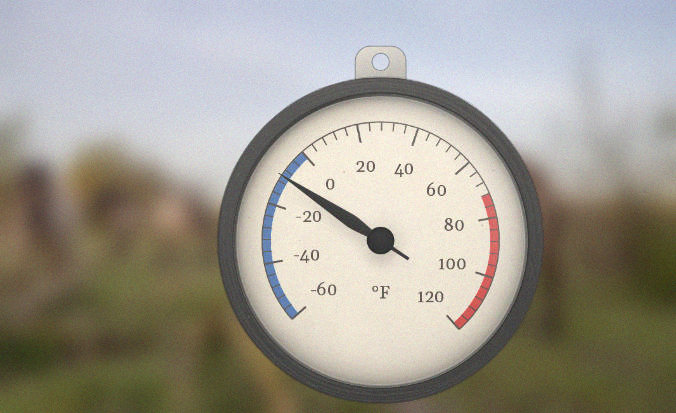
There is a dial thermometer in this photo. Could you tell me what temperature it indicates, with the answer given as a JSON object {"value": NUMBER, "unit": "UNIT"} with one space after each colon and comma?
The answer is {"value": -10, "unit": "°F"}
